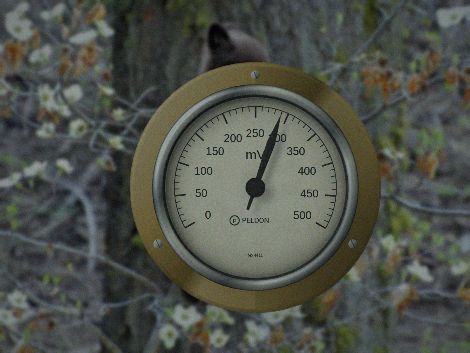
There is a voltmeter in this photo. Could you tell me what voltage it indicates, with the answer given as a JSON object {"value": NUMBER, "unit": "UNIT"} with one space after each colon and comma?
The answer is {"value": 290, "unit": "mV"}
